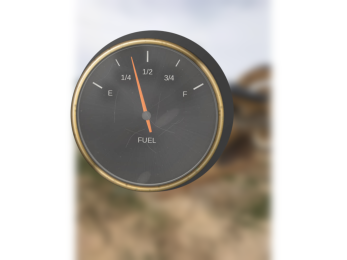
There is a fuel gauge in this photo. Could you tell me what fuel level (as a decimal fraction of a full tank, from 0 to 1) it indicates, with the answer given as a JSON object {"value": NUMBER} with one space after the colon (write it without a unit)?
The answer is {"value": 0.375}
